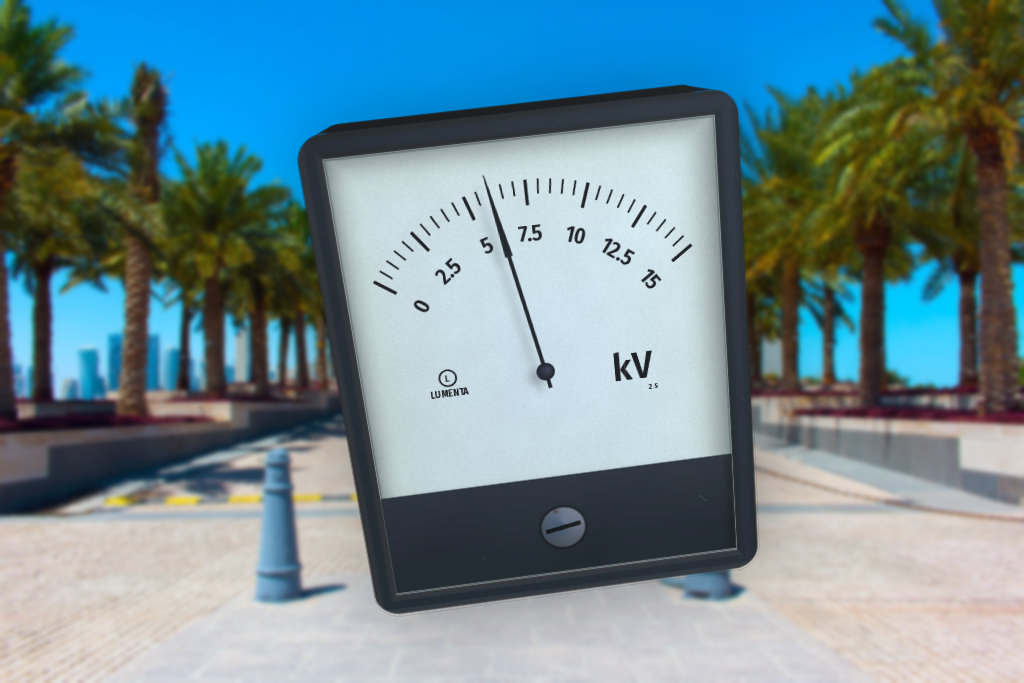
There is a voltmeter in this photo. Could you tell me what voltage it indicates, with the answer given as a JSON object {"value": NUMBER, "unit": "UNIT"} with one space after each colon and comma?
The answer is {"value": 6, "unit": "kV"}
